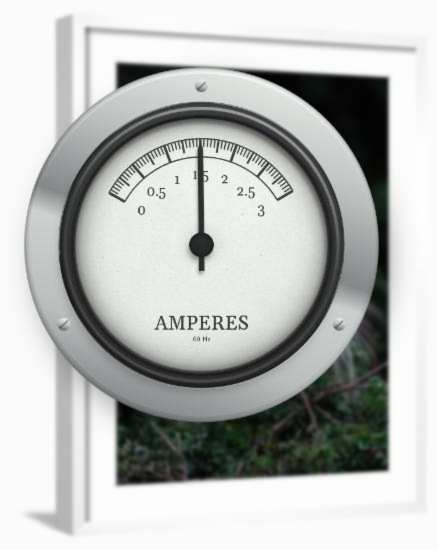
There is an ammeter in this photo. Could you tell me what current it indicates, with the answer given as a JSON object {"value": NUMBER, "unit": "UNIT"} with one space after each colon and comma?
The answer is {"value": 1.5, "unit": "A"}
